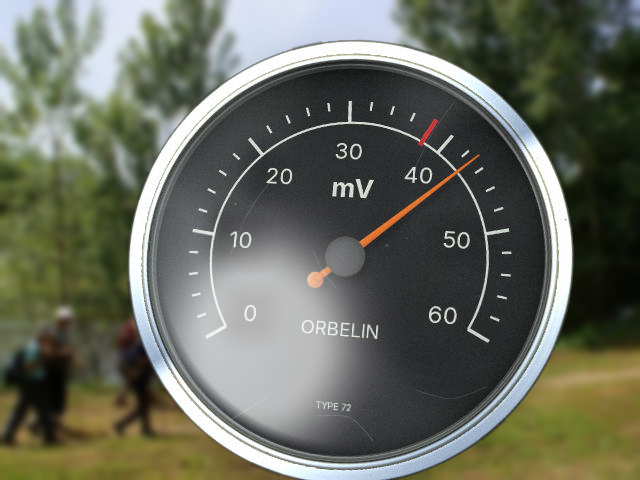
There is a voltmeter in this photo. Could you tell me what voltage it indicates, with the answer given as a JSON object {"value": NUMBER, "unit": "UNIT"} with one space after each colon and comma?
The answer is {"value": 43, "unit": "mV"}
